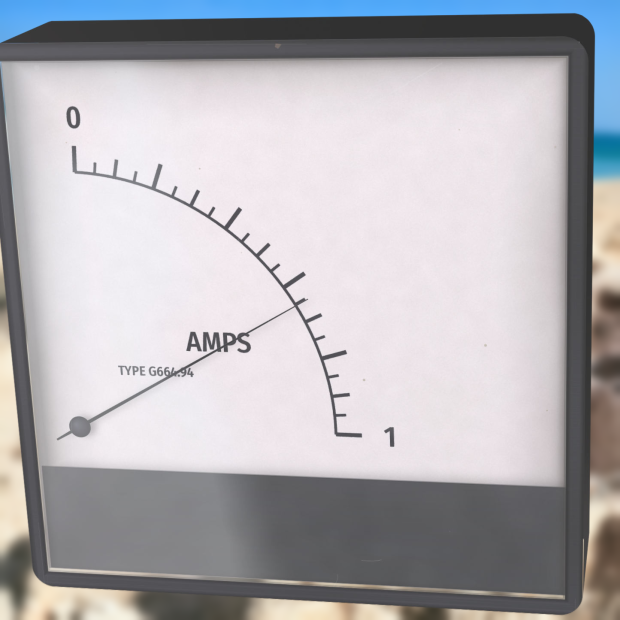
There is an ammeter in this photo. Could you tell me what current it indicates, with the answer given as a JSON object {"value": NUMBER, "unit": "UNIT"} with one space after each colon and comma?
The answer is {"value": 0.65, "unit": "A"}
